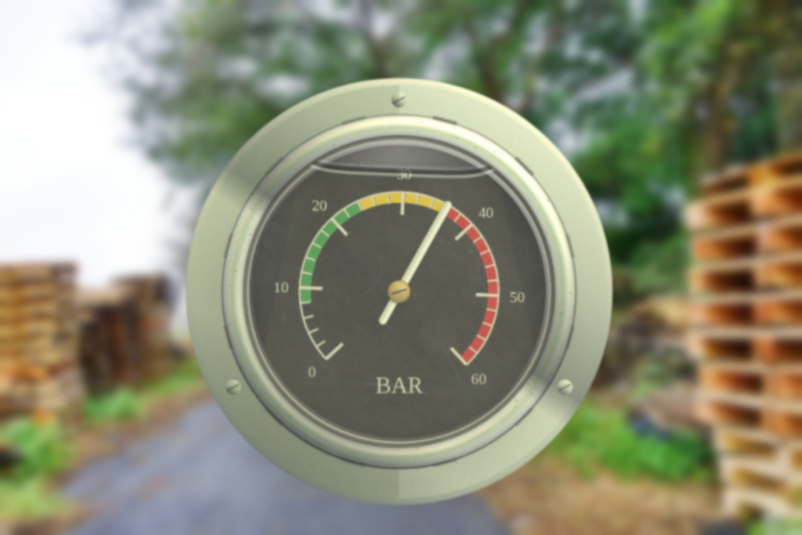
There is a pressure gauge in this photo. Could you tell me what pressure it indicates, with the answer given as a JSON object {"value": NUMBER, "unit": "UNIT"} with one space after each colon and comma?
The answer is {"value": 36, "unit": "bar"}
